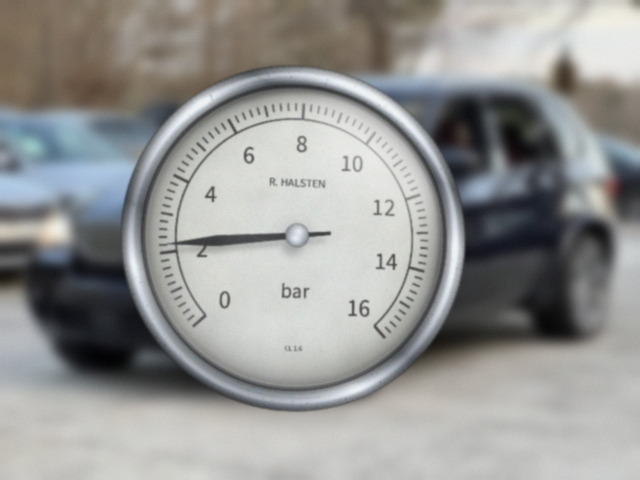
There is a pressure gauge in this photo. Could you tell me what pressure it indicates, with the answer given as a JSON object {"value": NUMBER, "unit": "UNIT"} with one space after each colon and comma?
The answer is {"value": 2.2, "unit": "bar"}
